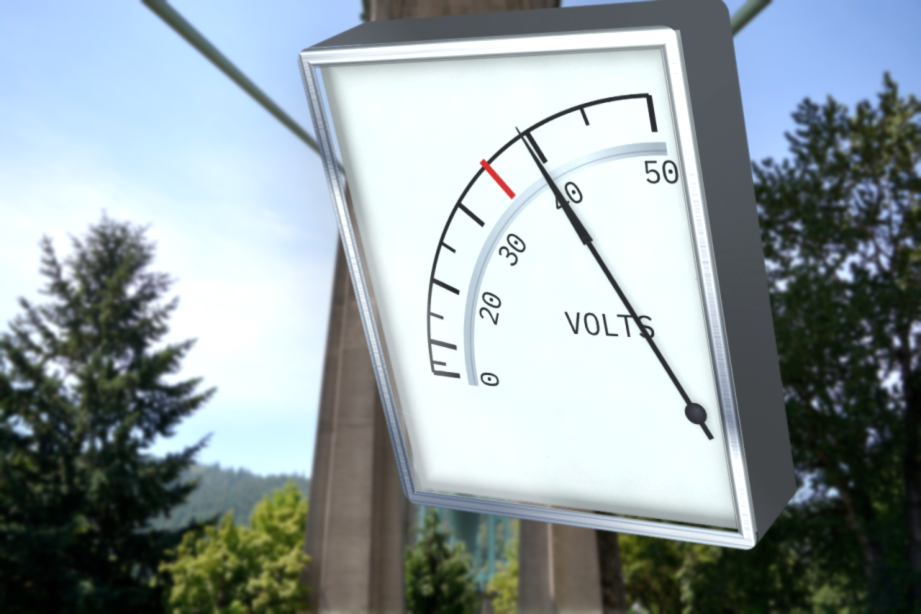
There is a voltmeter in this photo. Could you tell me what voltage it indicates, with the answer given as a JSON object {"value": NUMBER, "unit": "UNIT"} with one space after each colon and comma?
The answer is {"value": 40, "unit": "V"}
